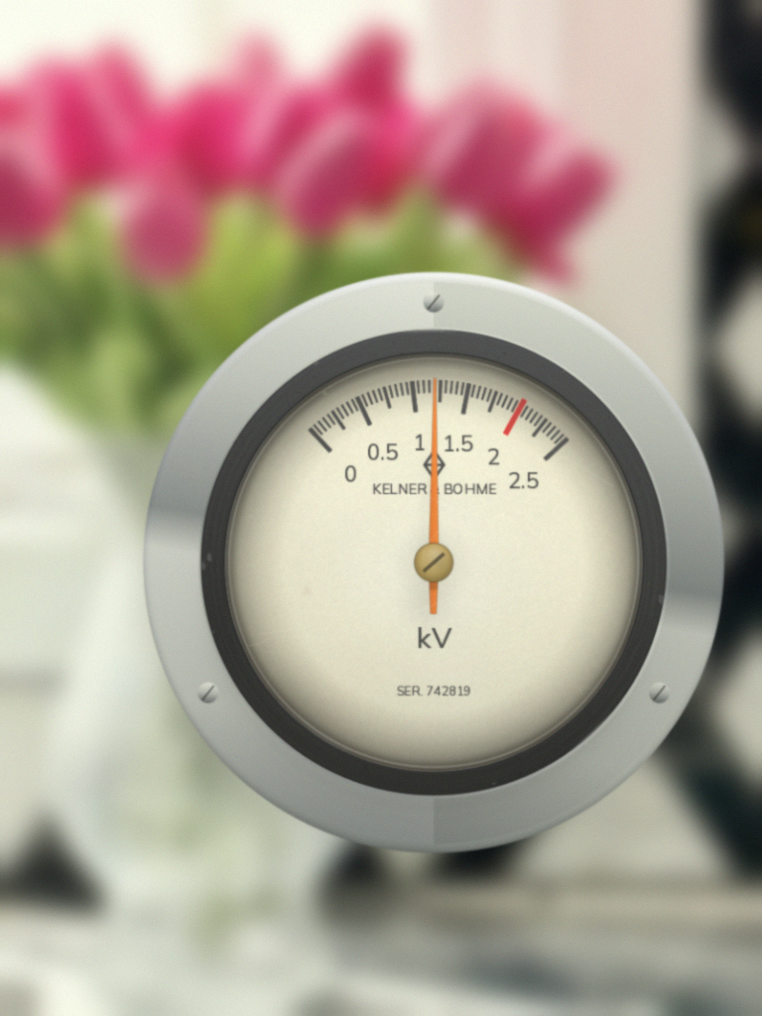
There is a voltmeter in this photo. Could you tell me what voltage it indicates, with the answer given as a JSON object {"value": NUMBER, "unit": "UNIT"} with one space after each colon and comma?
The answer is {"value": 1.2, "unit": "kV"}
